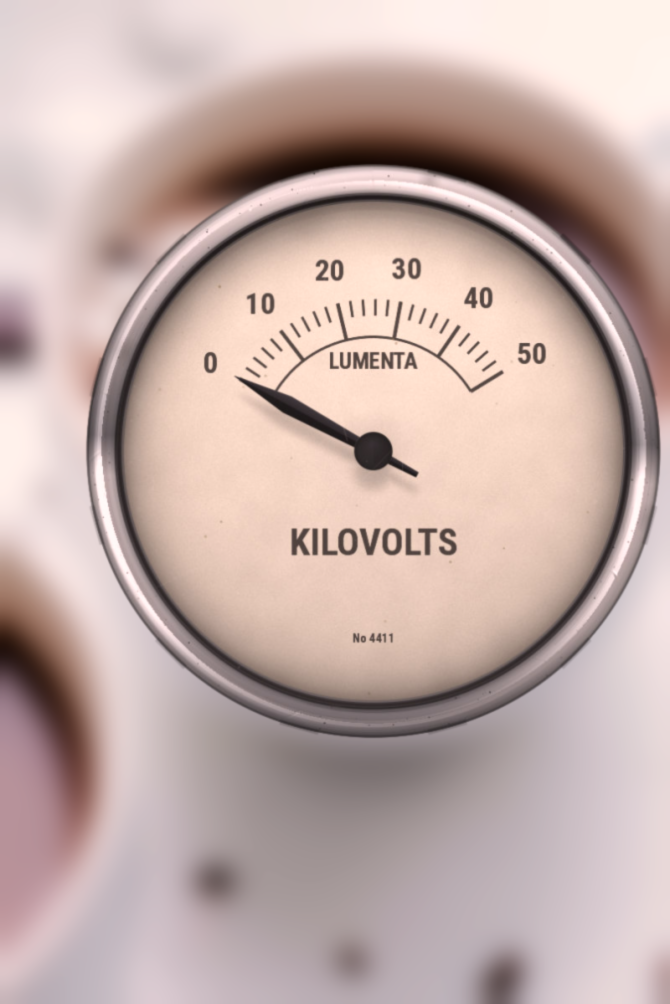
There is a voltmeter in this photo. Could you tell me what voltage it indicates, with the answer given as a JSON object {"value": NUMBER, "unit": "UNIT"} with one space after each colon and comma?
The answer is {"value": 0, "unit": "kV"}
